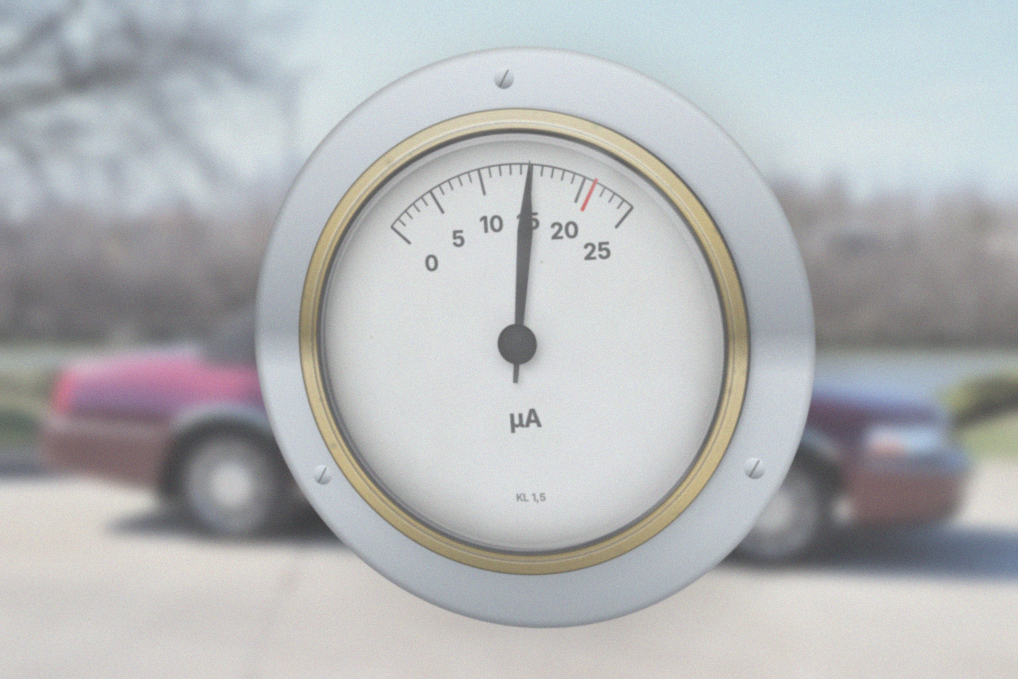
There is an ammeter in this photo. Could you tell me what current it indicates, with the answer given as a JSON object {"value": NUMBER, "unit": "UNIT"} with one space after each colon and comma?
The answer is {"value": 15, "unit": "µA"}
